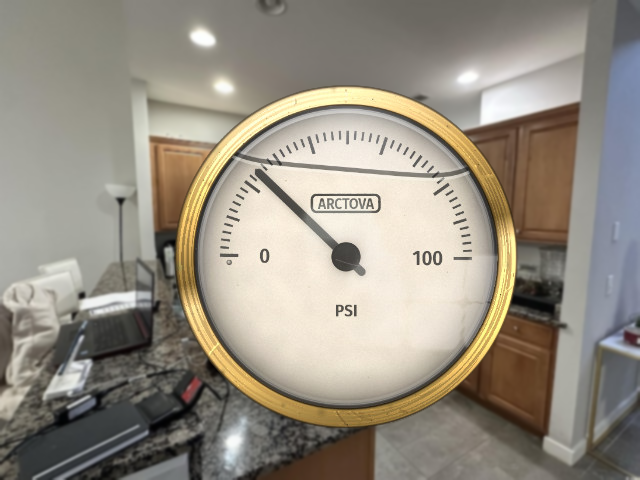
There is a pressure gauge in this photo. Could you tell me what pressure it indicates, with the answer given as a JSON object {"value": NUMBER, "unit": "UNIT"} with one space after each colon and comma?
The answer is {"value": 24, "unit": "psi"}
